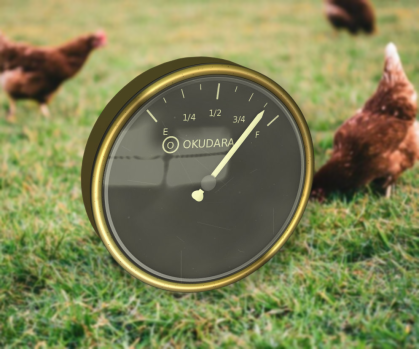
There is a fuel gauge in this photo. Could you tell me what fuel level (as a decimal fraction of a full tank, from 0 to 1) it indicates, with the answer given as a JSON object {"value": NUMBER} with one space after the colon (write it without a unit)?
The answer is {"value": 0.875}
